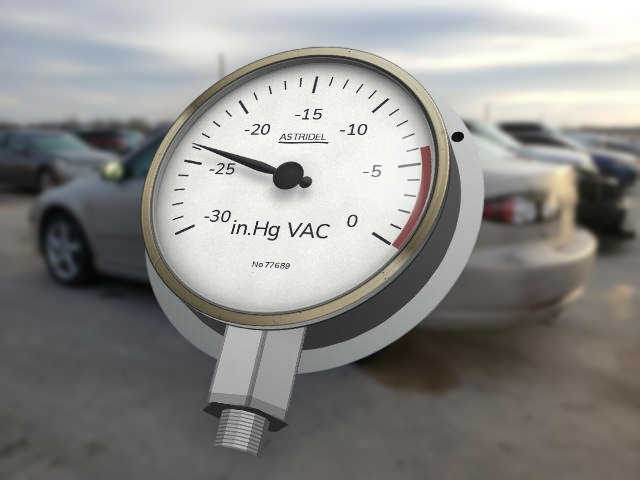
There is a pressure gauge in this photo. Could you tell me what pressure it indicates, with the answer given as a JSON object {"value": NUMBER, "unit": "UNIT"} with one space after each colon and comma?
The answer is {"value": -24, "unit": "inHg"}
